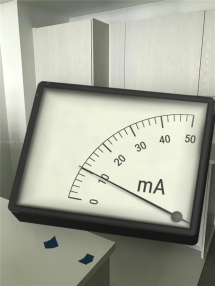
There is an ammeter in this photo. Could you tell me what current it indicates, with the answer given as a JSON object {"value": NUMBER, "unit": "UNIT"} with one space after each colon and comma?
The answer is {"value": 10, "unit": "mA"}
